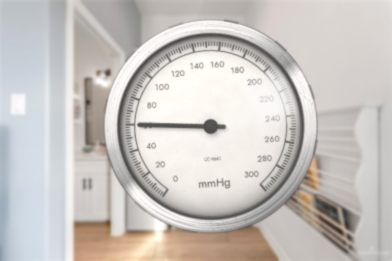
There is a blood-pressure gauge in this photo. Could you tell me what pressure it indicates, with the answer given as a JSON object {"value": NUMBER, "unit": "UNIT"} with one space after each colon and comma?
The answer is {"value": 60, "unit": "mmHg"}
